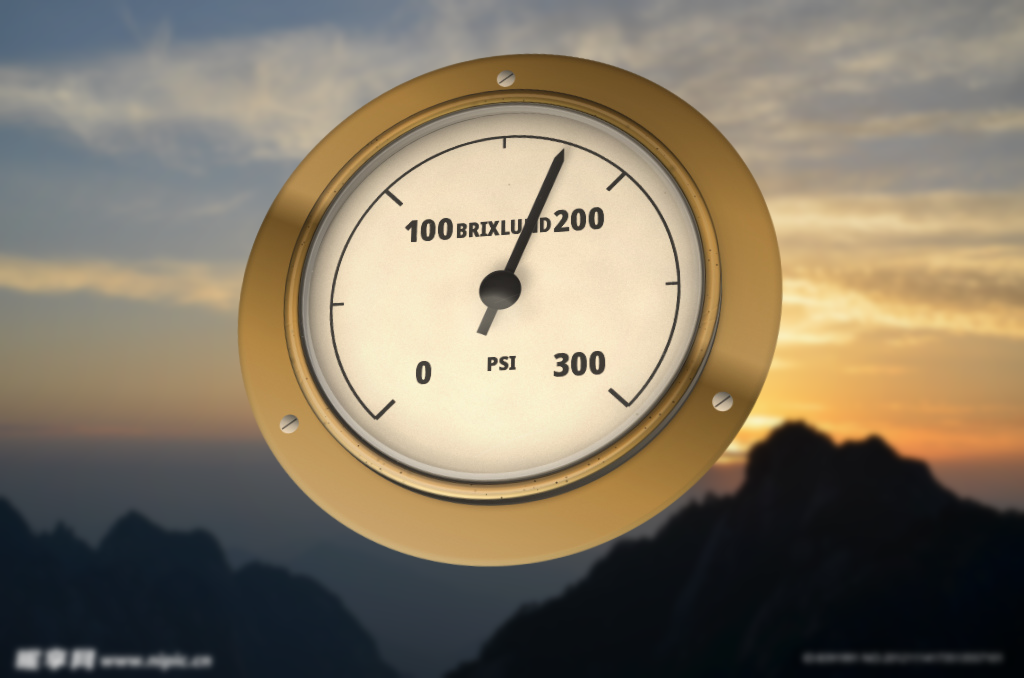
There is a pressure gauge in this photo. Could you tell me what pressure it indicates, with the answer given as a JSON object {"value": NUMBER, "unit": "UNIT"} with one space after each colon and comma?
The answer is {"value": 175, "unit": "psi"}
